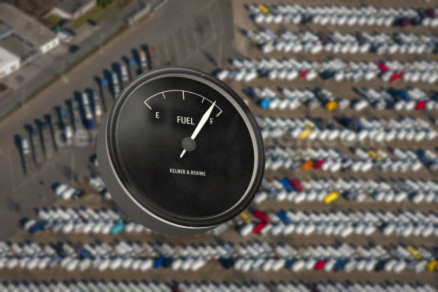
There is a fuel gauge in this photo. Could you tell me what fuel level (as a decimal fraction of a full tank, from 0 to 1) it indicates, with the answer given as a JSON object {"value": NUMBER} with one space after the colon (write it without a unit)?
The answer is {"value": 0.875}
